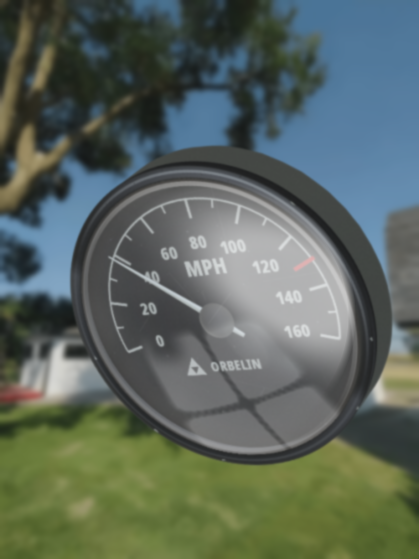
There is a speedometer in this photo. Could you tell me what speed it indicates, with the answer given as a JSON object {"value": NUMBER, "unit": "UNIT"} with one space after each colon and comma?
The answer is {"value": 40, "unit": "mph"}
